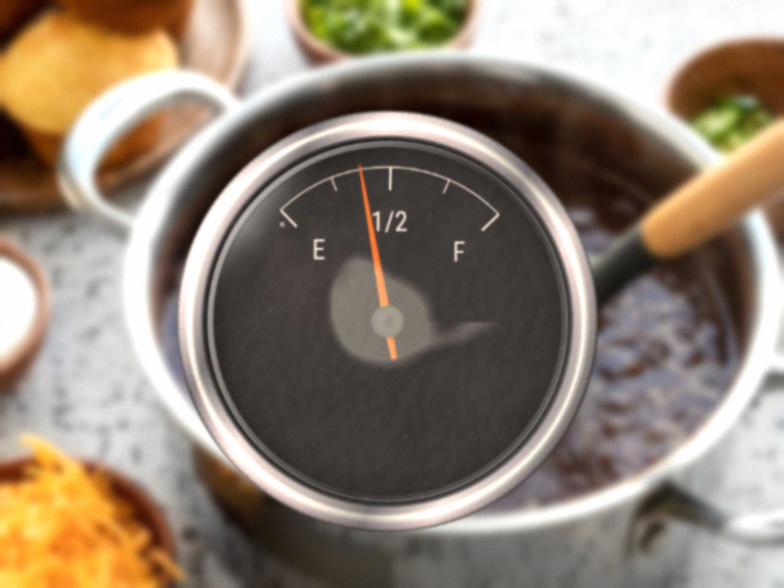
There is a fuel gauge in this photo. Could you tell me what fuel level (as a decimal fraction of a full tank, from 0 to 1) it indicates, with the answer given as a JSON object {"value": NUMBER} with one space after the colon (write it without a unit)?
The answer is {"value": 0.375}
